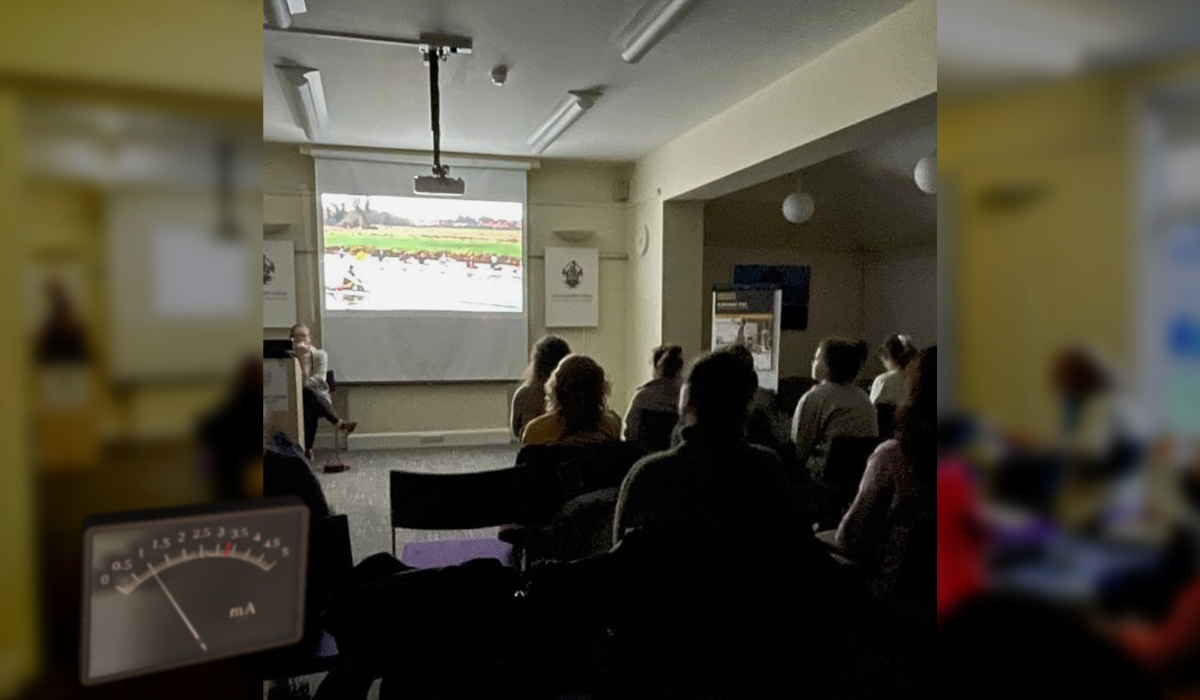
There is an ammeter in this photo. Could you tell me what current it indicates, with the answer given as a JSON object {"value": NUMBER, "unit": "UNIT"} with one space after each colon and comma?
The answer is {"value": 1, "unit": "mA"}
